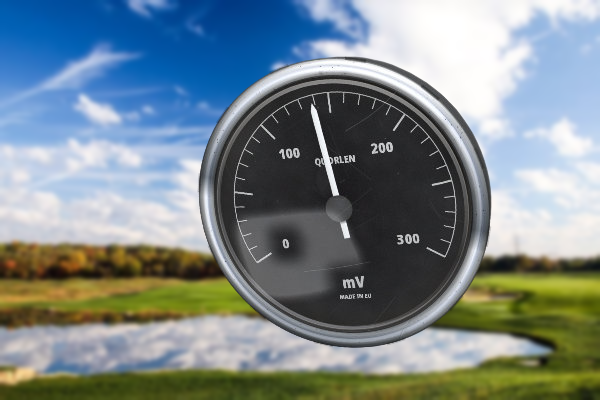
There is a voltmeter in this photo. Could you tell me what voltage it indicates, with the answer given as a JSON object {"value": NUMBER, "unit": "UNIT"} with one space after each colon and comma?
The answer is {"value": 140, "unit": "mV"}
